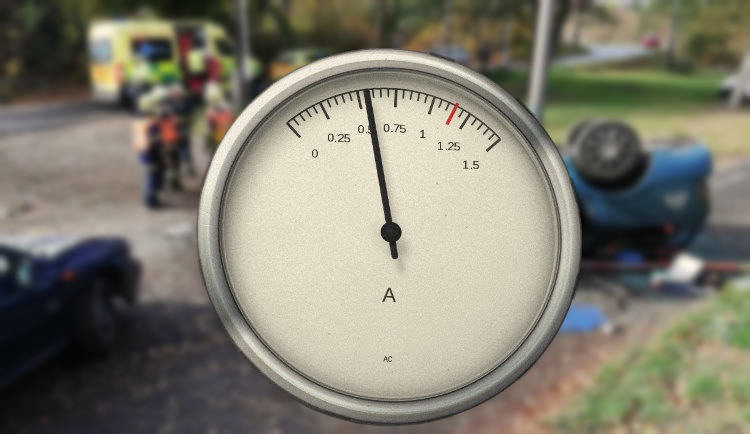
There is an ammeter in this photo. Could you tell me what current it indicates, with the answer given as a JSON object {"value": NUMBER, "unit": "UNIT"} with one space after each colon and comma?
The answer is {"value": 0.55, "unit": "A"}
